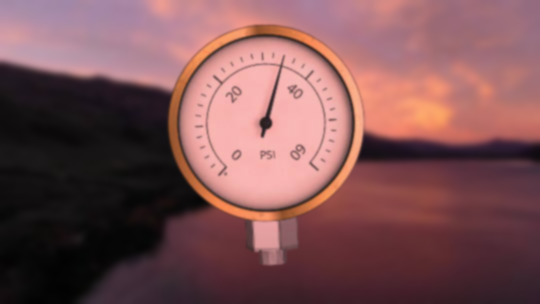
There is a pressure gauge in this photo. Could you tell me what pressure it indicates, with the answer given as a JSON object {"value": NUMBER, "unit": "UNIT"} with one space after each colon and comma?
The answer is {"value": 34, "unit": "psi"}
